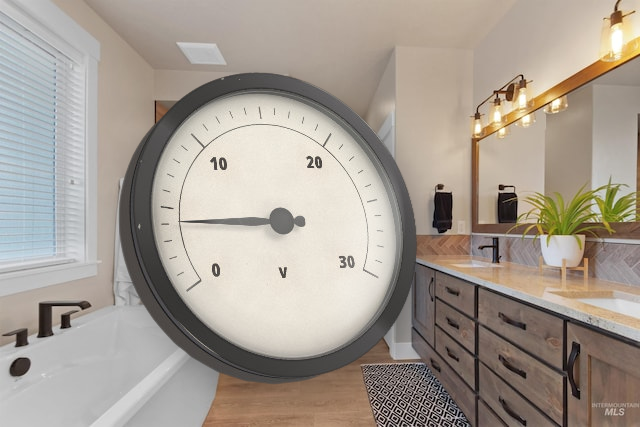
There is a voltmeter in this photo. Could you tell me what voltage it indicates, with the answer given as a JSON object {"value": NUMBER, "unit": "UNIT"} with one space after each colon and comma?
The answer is {"value": 4, "unit": "V"}
